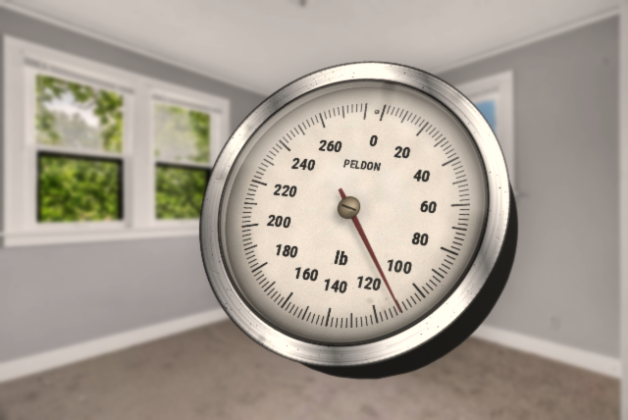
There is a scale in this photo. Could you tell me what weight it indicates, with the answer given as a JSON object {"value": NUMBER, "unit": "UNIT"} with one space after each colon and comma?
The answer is {"value": 110, "unit": "lb"}
